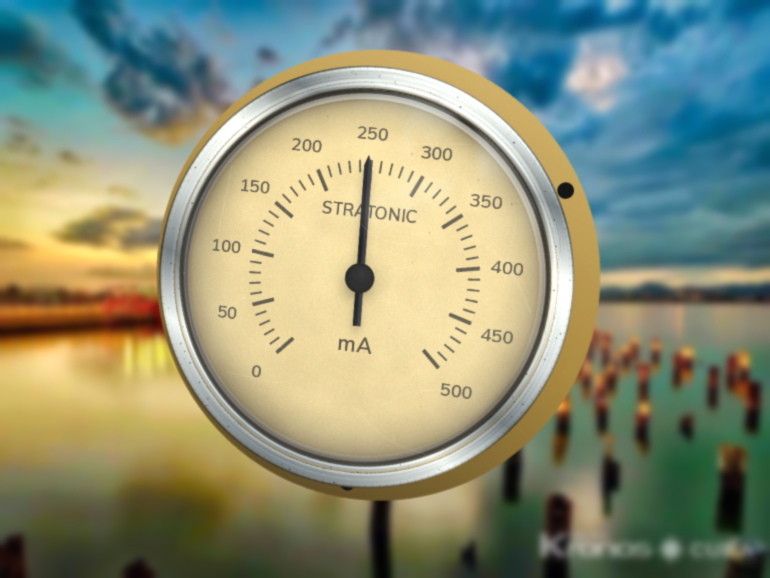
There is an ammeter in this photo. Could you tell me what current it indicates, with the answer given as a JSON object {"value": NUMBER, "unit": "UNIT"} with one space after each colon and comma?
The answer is {"value": 250, "unit": "mA"}
